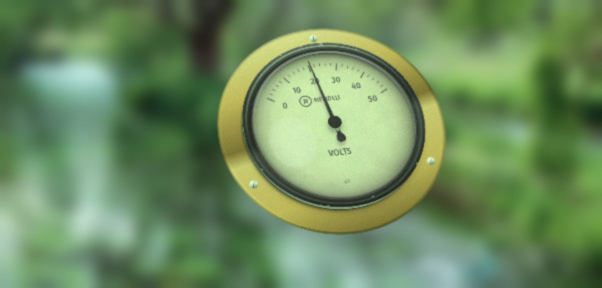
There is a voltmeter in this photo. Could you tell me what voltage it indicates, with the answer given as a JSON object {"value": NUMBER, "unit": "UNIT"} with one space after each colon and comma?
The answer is {"value": 20, "unit": "V"}
